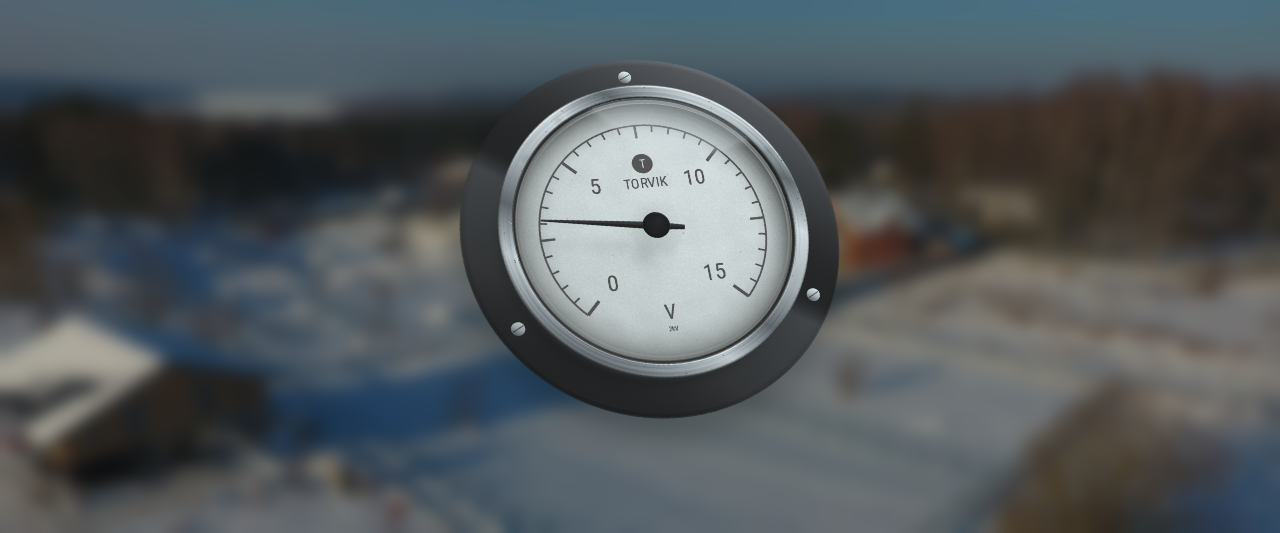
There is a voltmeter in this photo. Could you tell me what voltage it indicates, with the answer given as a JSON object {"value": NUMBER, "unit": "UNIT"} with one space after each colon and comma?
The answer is {"value": 3, "unit": "V"}
